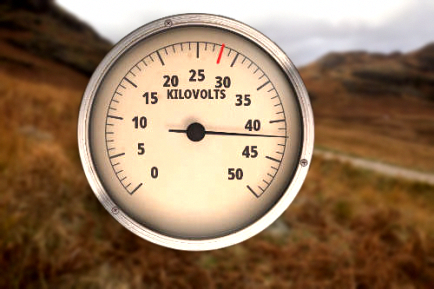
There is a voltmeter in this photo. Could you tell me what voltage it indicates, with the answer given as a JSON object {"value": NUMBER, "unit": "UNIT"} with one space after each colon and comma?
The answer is {"value": 42, "unit": "kV"}
